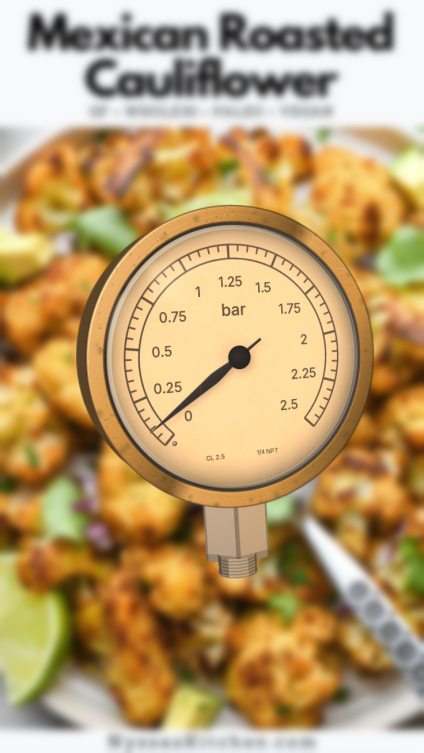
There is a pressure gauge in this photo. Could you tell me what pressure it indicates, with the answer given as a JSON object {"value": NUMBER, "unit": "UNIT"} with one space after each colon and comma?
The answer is {"value": 0.1, "unit": "bar"}
